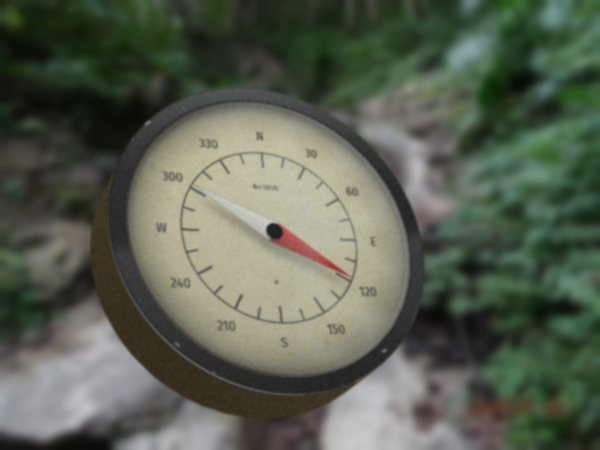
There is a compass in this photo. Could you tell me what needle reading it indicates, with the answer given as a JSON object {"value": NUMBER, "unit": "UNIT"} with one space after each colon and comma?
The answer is {"value": 120, "unit": "°"}
